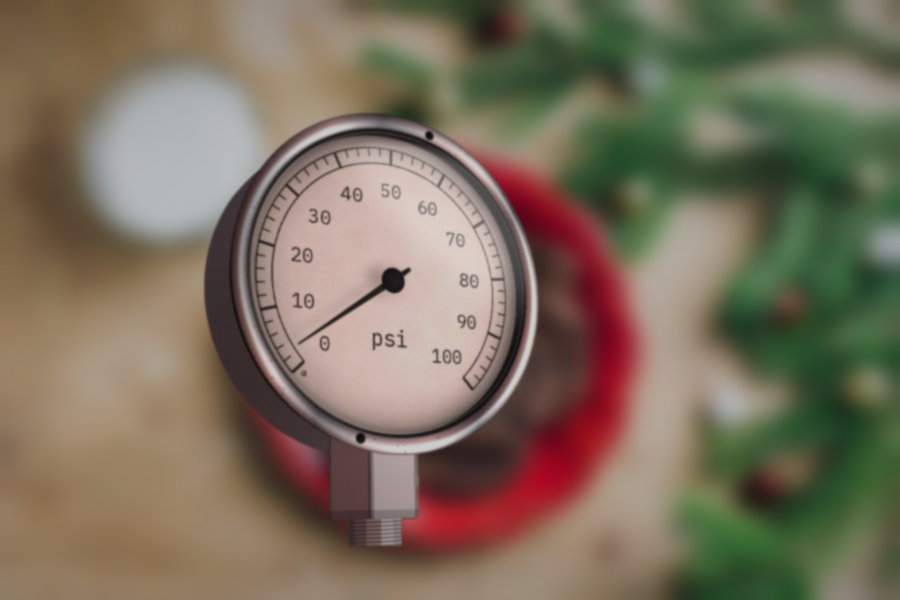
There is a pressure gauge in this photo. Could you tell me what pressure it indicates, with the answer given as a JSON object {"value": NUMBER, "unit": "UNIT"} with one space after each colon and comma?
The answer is {"value": 3, "unit": "psi"}
